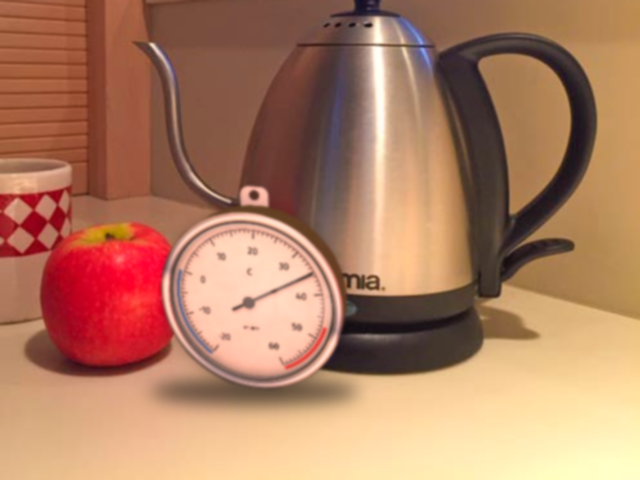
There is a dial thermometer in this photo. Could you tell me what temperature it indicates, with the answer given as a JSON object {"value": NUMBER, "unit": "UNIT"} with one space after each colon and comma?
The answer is {"value": 35, "unit": "°C"}
